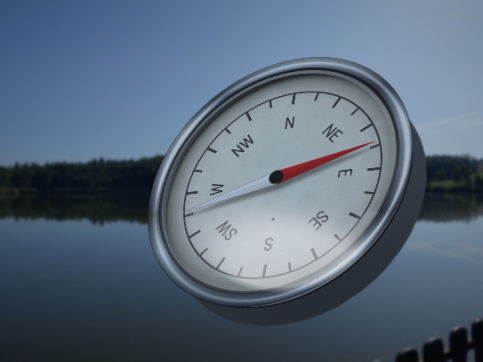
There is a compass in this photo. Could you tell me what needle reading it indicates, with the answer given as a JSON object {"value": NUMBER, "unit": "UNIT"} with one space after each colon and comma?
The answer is {"value": 75, "unit": "°"}
